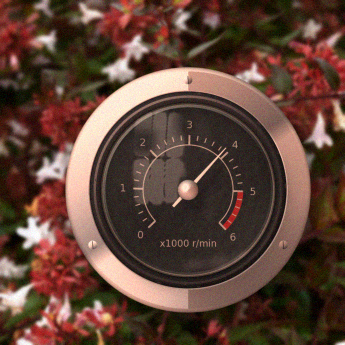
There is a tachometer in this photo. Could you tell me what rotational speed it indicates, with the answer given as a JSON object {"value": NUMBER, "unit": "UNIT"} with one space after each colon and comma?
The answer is {"value": 3900, "unit": "rpm"}
